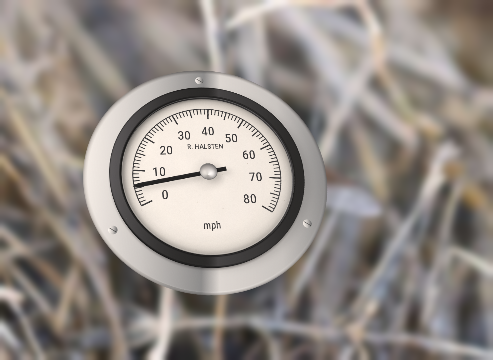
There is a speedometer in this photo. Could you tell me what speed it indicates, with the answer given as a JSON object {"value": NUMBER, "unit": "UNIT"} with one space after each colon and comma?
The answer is {"value": 5, "unit": "mph"}
